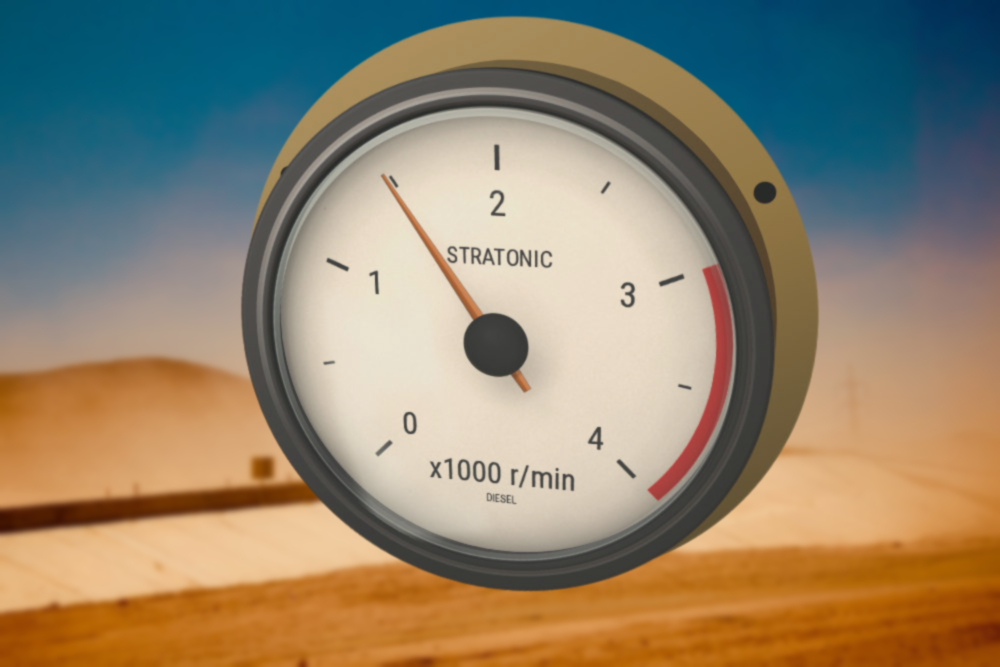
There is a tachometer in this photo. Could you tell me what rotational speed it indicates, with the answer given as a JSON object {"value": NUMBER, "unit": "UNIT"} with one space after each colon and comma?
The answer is {"value": 1500, "unit": "rpm"}
